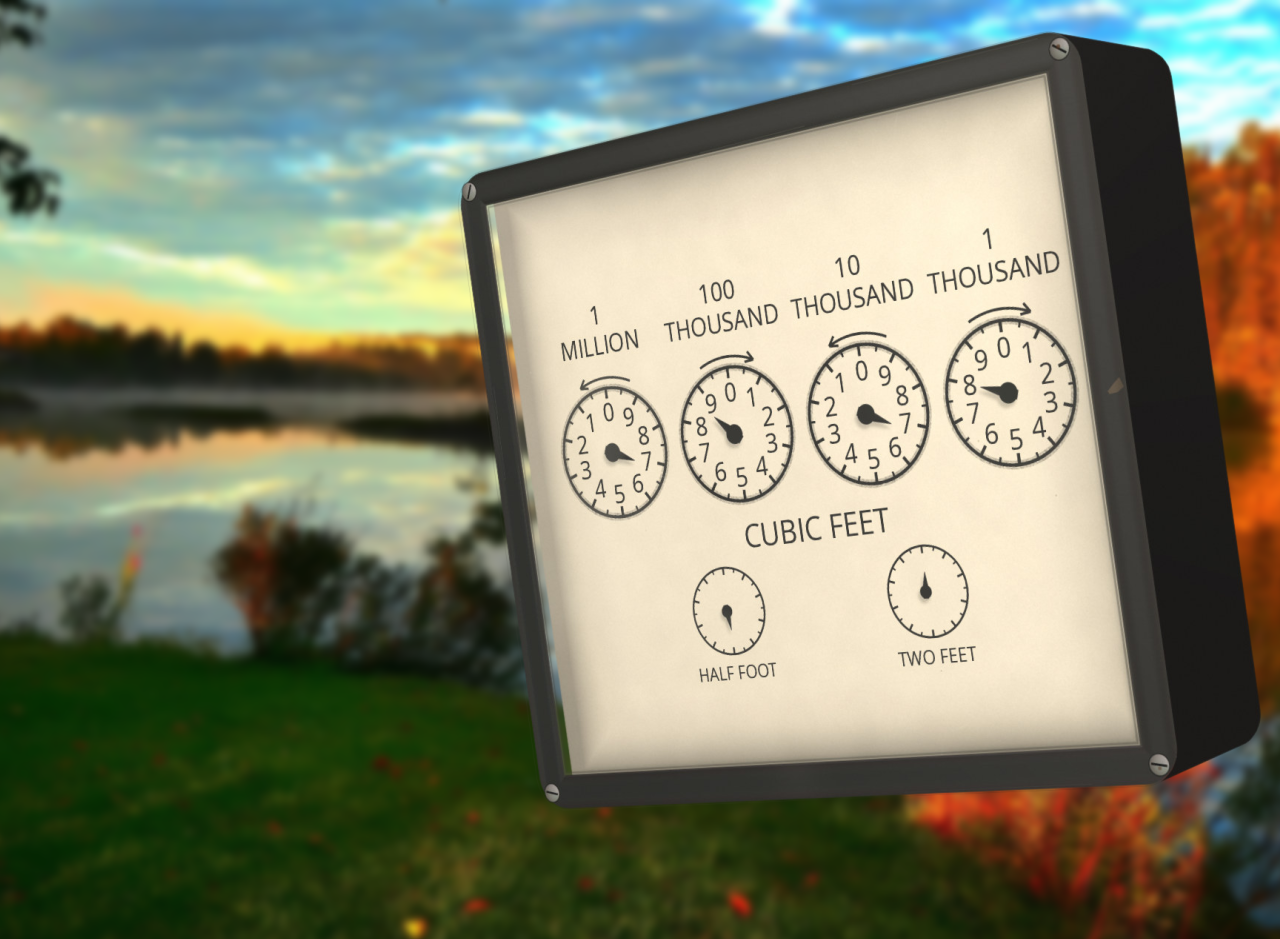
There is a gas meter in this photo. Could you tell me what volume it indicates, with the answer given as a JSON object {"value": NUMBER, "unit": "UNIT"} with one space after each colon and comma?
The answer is {"value": 686800, "unit": "ft³"}
